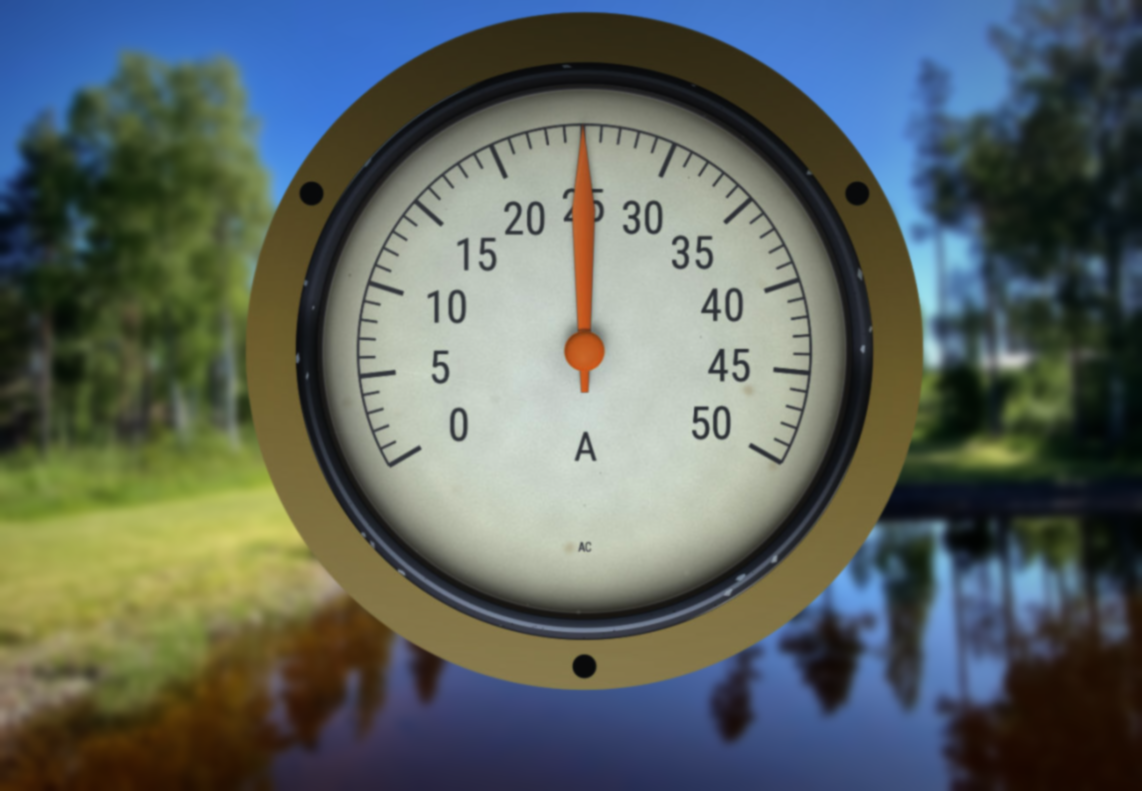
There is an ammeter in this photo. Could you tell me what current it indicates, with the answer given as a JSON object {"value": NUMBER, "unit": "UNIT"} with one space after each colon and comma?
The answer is {"value": 25, "unit": "A"}
